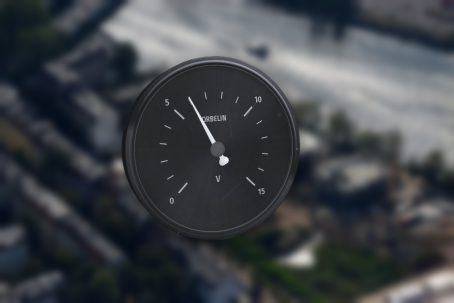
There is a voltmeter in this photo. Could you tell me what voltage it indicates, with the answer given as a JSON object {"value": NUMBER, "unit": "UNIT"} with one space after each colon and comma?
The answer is {"value": 6, "unit": "V"}
